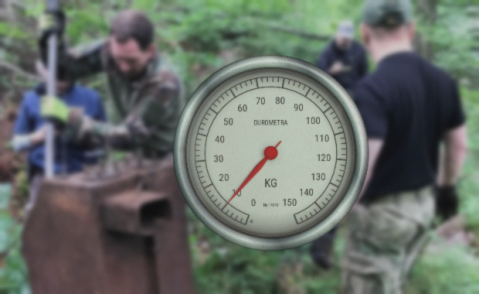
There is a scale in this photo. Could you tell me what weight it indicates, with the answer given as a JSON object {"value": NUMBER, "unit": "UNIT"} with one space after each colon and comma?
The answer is {"value": 10, "unit": "kg"}
